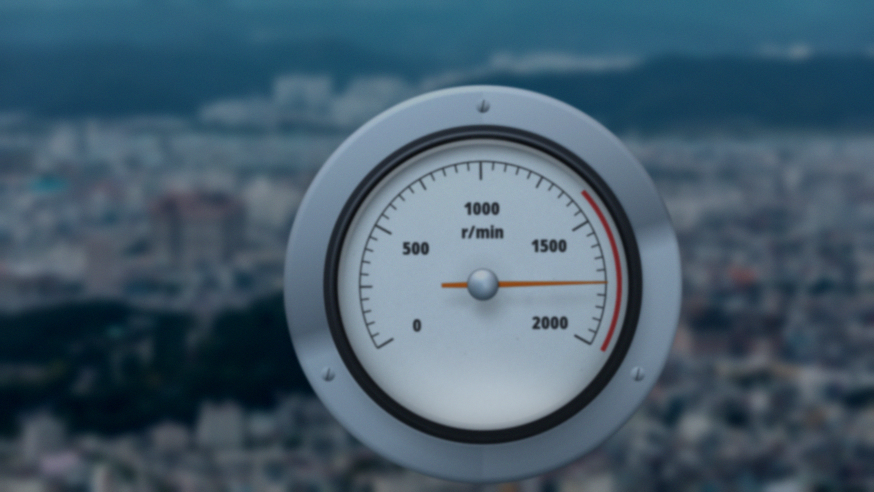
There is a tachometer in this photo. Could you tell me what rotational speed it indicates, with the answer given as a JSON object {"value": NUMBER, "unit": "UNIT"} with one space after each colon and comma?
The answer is {"value": 1750, "unit": "rpm"}
